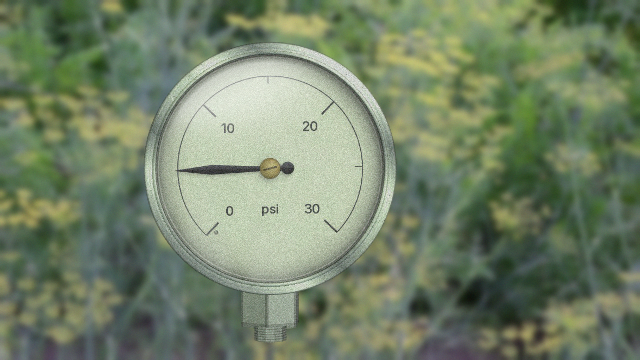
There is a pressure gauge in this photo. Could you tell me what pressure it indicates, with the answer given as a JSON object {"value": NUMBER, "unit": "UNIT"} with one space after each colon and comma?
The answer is {"value": 5, "unit": "psi"}
